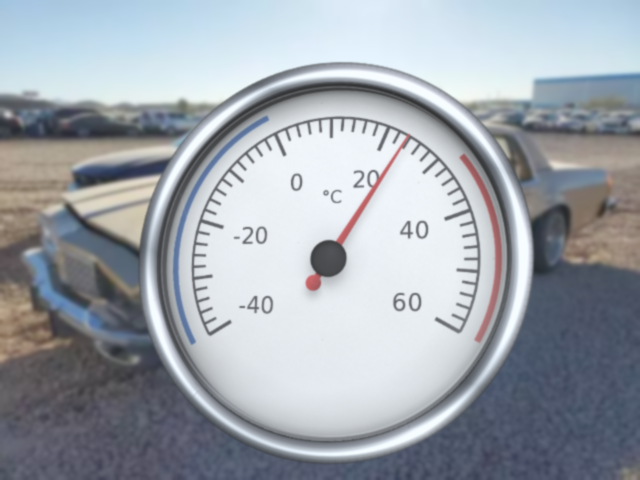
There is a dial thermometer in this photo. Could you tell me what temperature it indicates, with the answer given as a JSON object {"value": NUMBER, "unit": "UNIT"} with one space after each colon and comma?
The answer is {"value": 24, "unit": "°C"}
